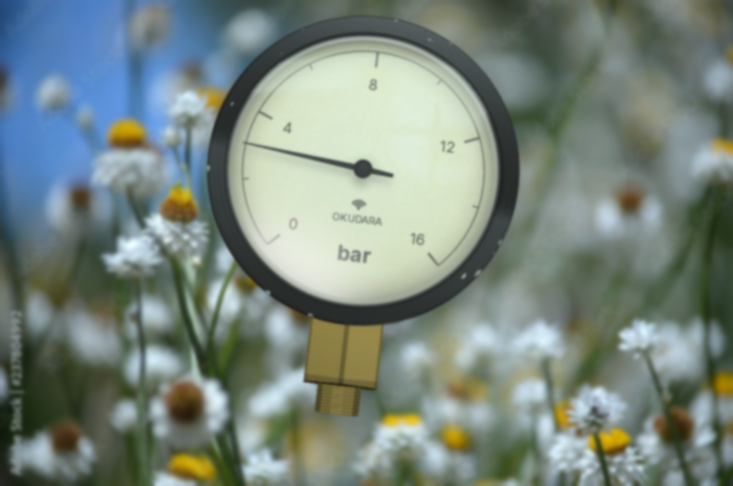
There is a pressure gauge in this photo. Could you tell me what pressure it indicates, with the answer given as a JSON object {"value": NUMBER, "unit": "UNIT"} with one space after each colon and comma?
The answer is {"value": 3, "unit": "bar"}
